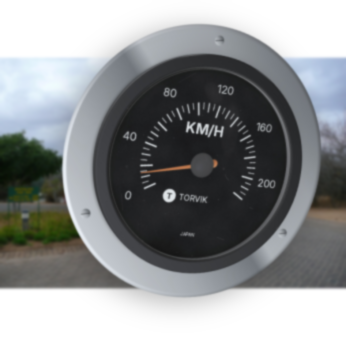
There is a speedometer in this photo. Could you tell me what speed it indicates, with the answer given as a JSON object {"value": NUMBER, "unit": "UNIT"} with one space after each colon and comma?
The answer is {"value": 15, "unit": "km/h"}
